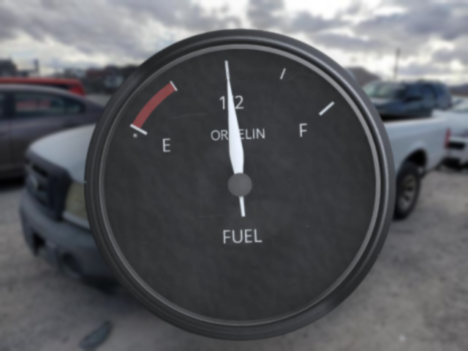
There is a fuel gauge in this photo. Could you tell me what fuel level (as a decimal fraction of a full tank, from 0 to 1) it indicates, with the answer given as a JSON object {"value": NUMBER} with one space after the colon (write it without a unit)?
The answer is {"value": 0.5}
